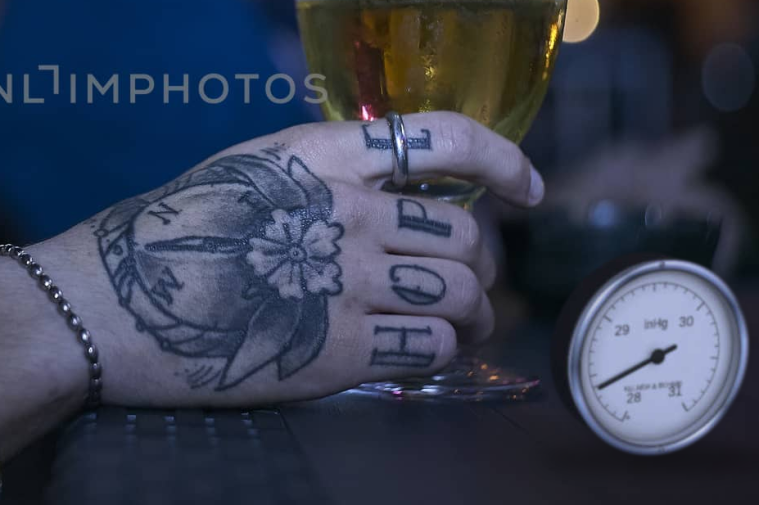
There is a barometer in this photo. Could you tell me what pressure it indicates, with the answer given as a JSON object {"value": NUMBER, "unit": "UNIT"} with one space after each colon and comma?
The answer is {"value": 28.4, "unit": "inHg"}
